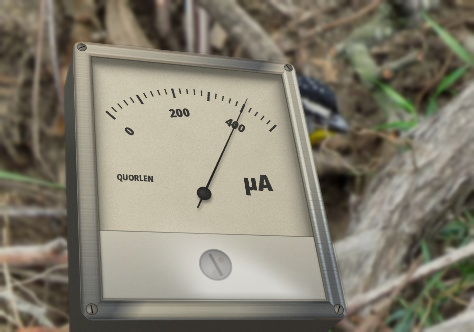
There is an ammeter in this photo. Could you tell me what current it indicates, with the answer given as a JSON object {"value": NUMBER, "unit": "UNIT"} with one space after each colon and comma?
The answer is {"value": 400, "unit": "µA"}
